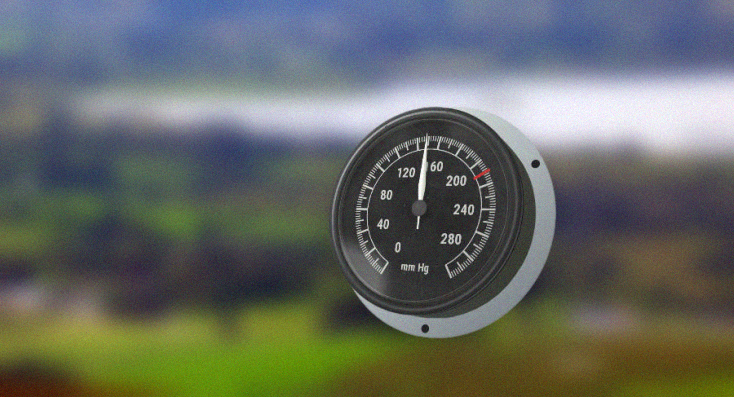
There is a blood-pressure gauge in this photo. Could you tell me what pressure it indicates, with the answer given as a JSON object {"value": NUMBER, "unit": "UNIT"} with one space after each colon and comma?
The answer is {"value": 150, "unit": "mmHg"}
